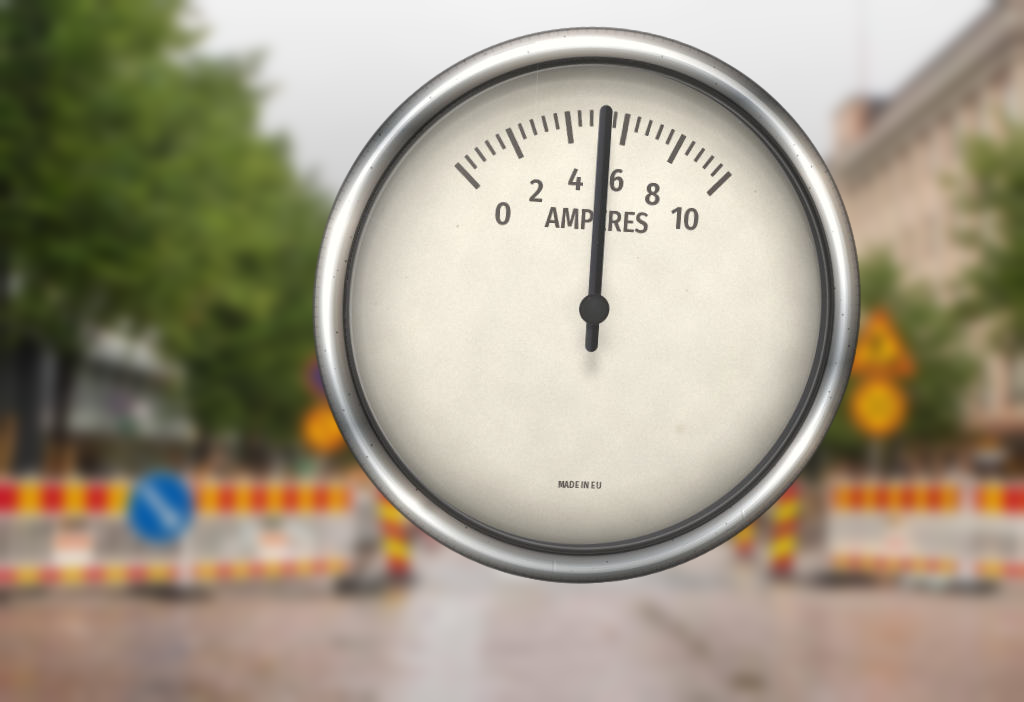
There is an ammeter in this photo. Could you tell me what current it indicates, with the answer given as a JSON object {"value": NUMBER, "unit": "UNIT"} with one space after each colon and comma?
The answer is {"value": 5.2, "unit": "A"}
